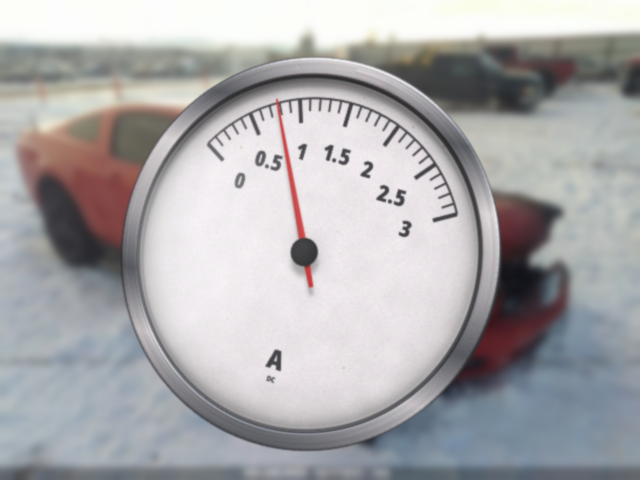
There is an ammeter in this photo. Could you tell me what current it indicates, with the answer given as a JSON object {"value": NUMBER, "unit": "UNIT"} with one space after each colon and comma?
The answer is {"value": 0.8, "unit": "A"}
